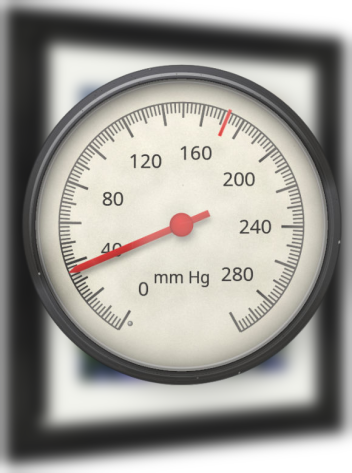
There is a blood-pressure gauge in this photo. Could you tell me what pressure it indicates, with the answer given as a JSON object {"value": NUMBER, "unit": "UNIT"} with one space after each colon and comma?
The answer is {"value": 36, "unit": "mmHg"}
